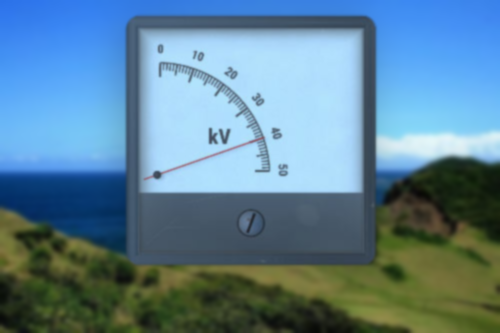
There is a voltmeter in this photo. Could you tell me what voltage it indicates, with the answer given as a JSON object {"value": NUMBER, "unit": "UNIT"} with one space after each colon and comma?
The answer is {"value": 40, "unit": "kV"}
